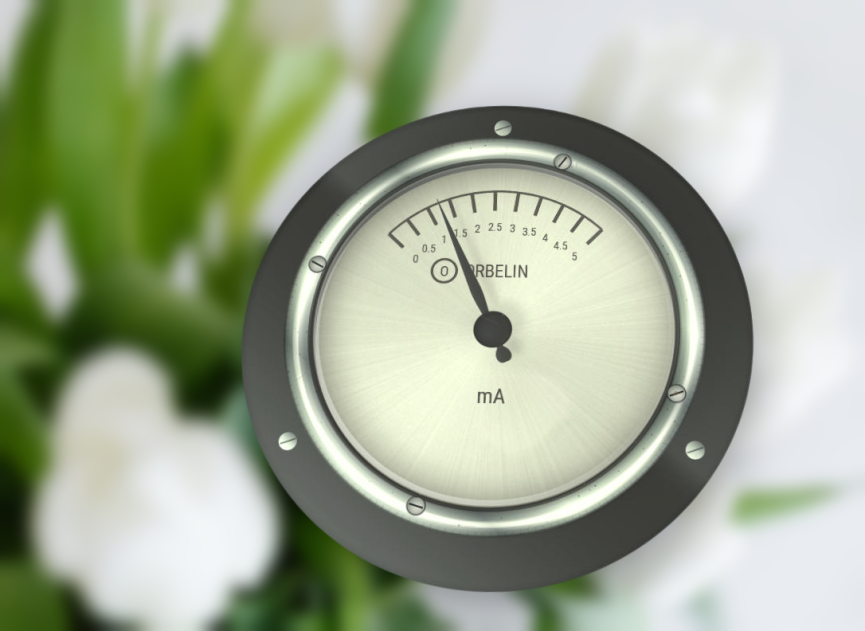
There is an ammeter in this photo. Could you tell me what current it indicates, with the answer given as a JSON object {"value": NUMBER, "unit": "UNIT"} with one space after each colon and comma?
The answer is {"value": 1.25, "unit": "mA"}
